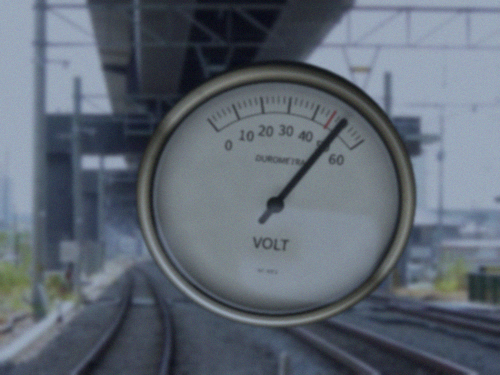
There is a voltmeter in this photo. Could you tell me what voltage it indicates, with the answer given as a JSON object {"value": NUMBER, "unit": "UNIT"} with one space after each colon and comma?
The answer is {"value": 50, "unit": "V"}
